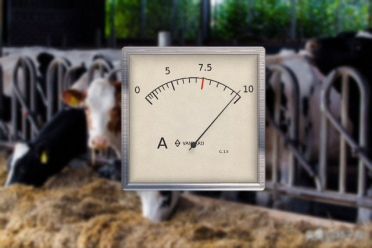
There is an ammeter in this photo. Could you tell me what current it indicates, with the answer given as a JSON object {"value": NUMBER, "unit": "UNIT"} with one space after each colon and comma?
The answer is {"value": 9.75, "unit": "A"}
